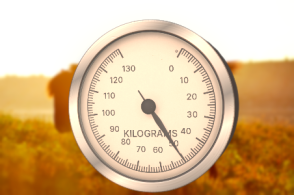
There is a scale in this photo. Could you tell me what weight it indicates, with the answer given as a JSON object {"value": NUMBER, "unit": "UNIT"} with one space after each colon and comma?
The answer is {"value": 50, "unit": "kg"}
